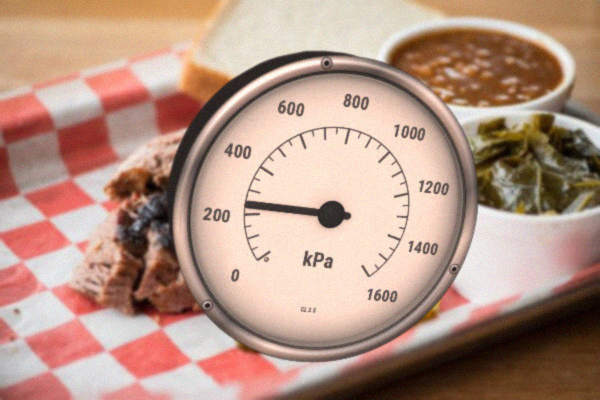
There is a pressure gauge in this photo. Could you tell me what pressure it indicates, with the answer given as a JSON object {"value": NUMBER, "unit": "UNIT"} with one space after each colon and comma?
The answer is {"value": 250, "unit": "kPa"}
